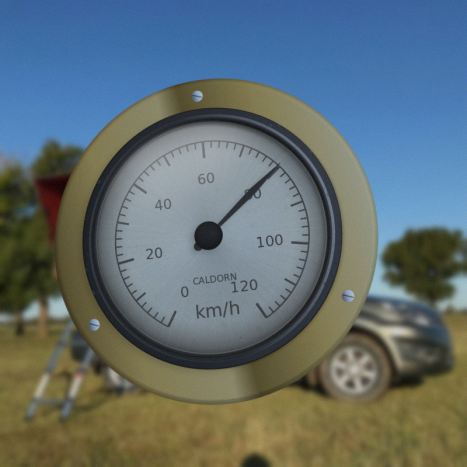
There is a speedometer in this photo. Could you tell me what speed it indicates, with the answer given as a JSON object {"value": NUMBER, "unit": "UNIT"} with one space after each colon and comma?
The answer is {"value": 80, "unit": "km/h"}
